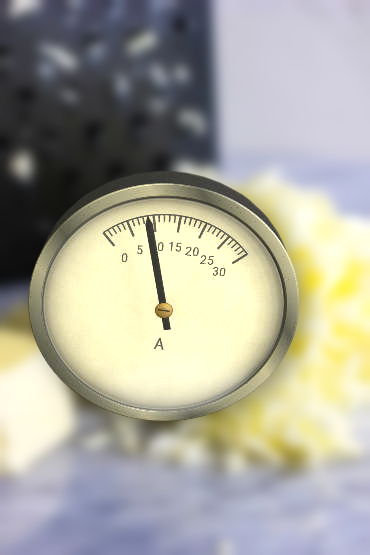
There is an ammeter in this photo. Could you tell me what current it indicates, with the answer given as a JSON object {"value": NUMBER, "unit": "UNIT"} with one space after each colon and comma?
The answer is {"value": 9, "unit": "A"}
